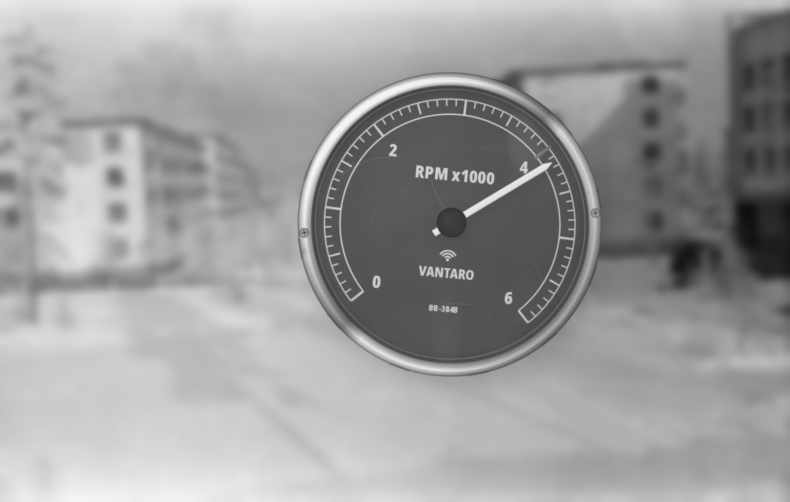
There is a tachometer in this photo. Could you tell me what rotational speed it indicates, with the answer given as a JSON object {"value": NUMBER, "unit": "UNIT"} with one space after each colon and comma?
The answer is {"value": 4150, "unit": "rpm"}
